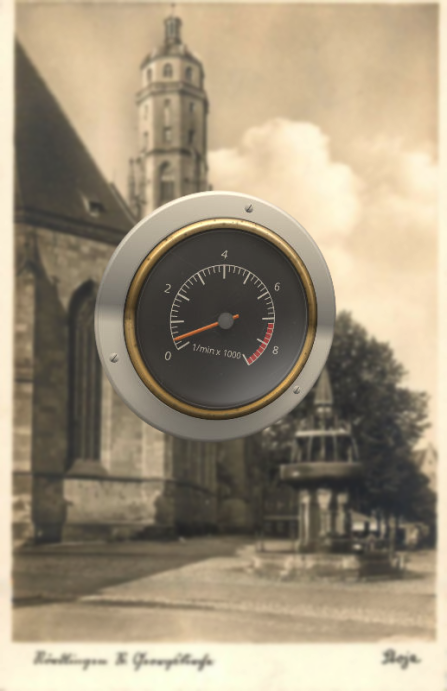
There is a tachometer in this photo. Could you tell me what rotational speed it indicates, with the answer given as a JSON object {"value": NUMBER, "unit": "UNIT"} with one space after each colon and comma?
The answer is {"value": 400, "unit": "rpm"}
